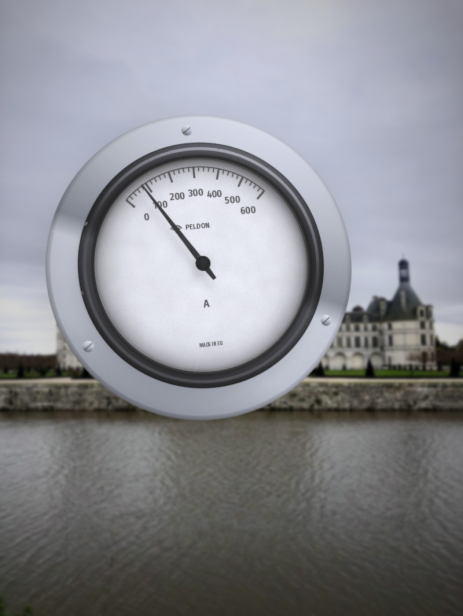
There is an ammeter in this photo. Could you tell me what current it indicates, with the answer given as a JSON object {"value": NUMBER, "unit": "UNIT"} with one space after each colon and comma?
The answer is {"value": 80, "unit": "A"}
